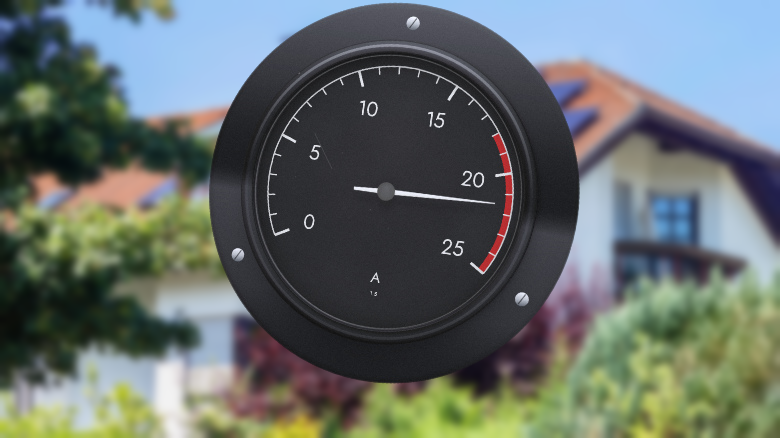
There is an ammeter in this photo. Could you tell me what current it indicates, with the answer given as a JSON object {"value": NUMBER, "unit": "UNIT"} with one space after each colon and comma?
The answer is {"value": 21.5, "unit": "A"}
